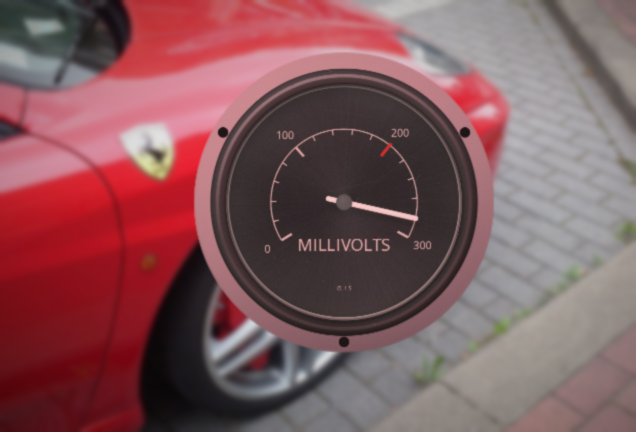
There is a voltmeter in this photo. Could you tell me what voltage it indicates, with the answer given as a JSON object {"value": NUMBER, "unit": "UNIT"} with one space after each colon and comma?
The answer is {"value": 280, "unit": "mV"}
